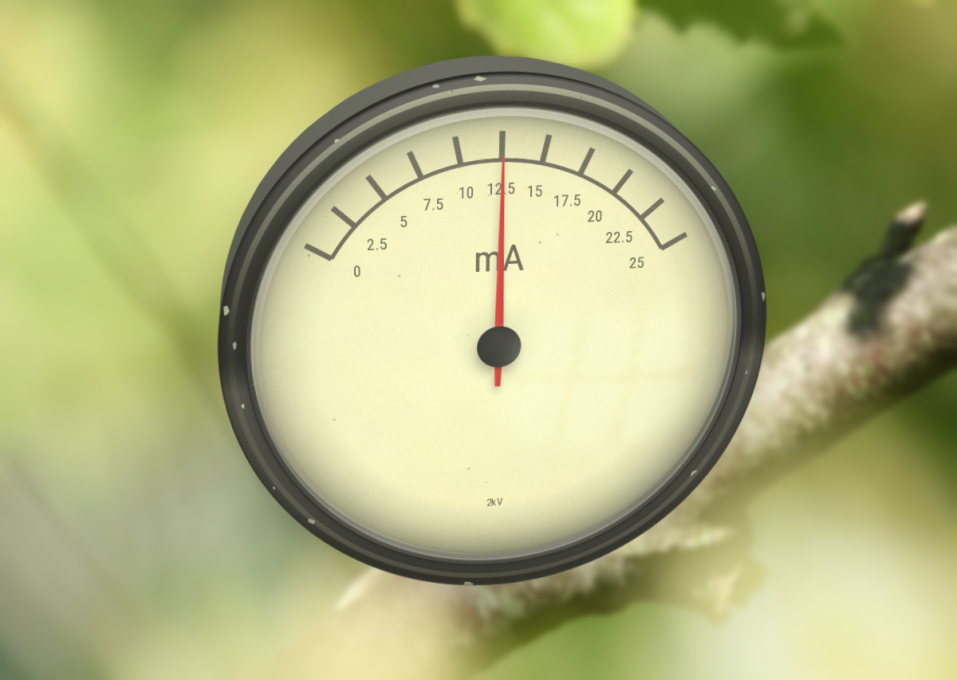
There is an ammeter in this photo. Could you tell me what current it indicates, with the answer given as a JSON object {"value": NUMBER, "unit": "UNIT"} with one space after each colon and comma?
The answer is {"value": 12.5, "unit": "mA"}
